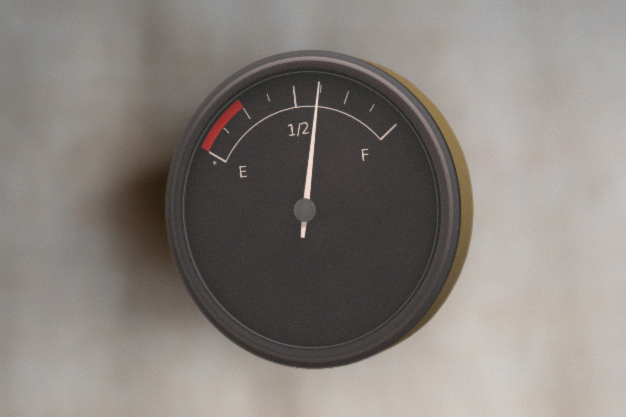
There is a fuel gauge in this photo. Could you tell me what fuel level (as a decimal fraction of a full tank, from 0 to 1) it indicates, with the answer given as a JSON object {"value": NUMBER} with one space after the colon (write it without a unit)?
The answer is {"value": 0.625}
